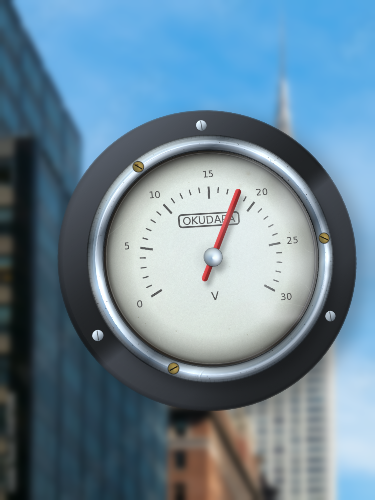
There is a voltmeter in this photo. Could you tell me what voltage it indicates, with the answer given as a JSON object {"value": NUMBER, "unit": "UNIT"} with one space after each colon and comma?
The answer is {"value": 18, "unit": "V"}
